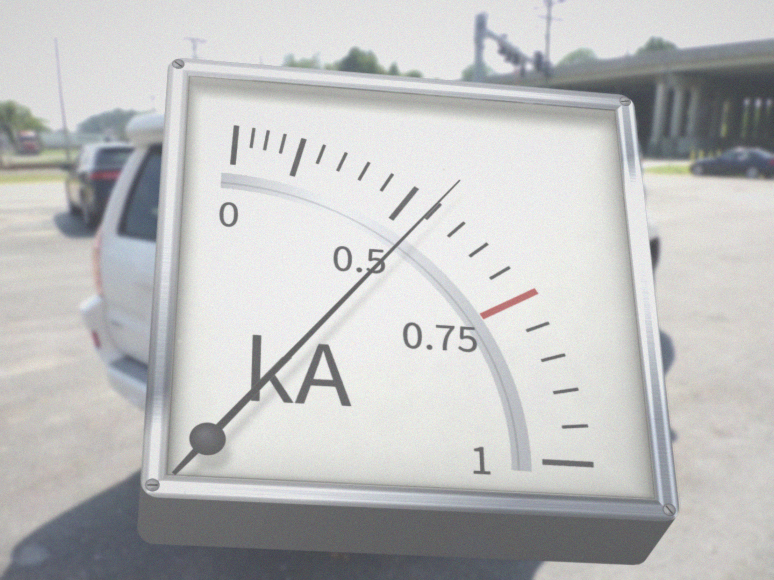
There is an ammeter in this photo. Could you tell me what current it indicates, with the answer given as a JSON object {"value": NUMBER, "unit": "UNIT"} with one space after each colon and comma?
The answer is {"value": 0.55, "unit": "kA"}
